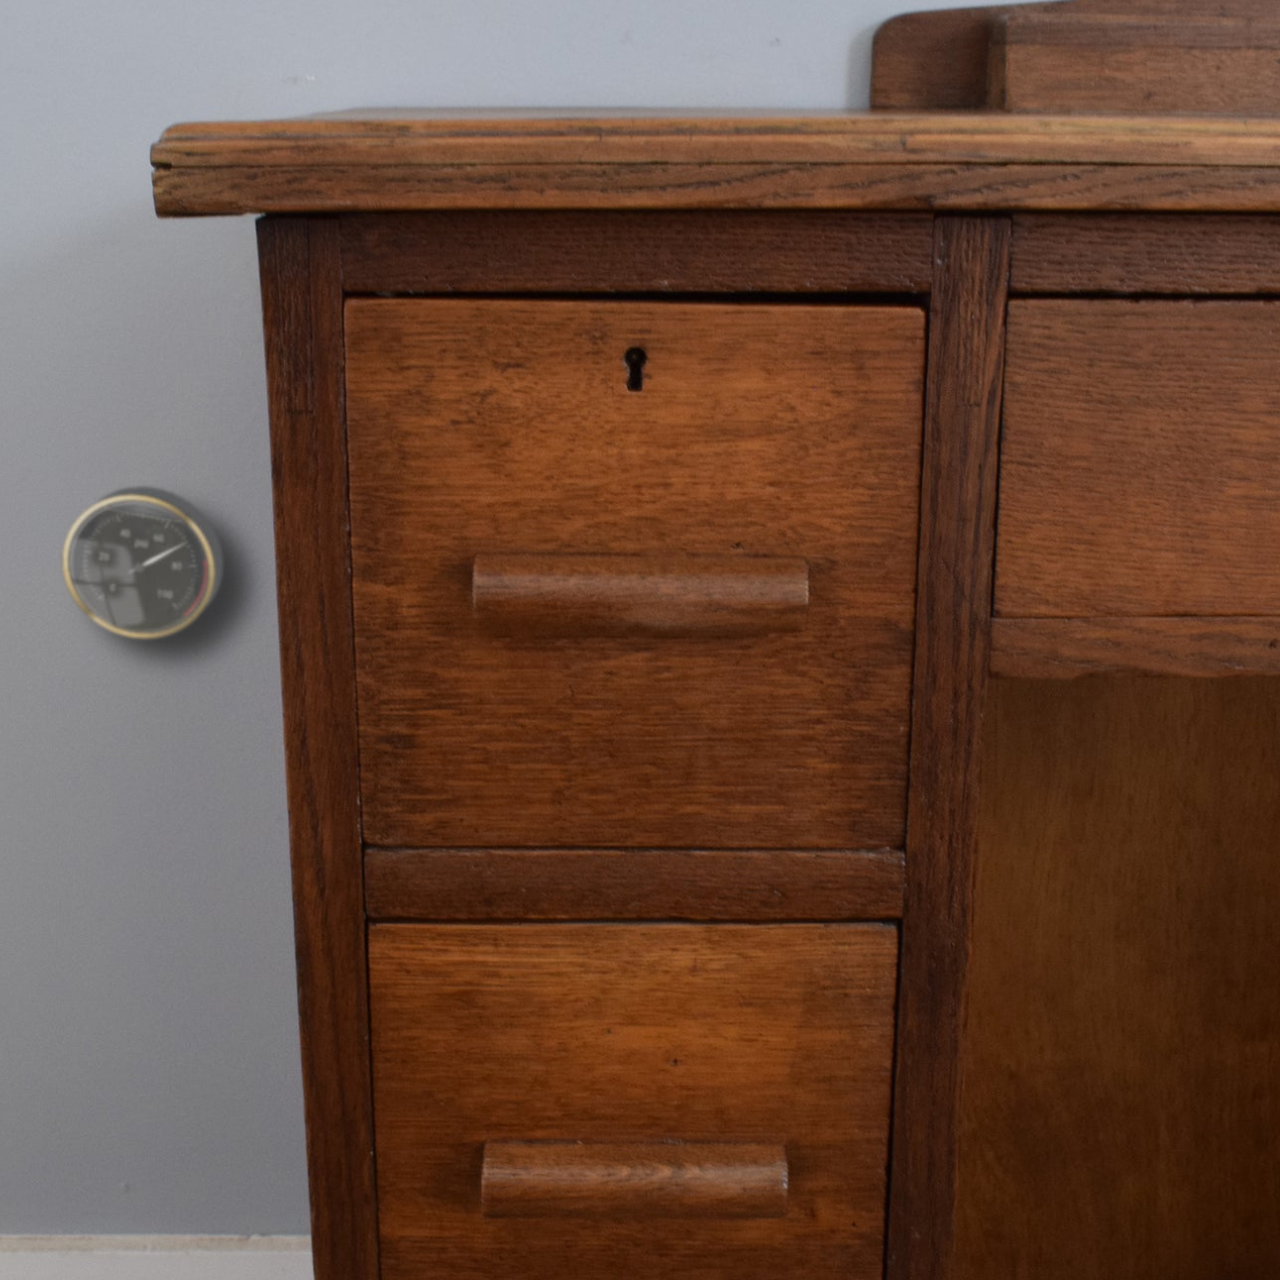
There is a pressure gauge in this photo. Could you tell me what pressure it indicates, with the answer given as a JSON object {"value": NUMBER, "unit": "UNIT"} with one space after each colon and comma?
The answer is {"value": 70, "unit": "psi"}
